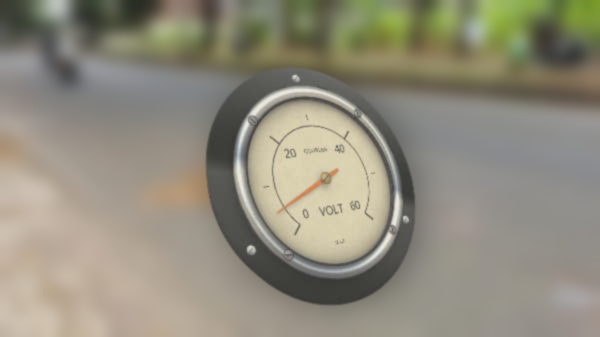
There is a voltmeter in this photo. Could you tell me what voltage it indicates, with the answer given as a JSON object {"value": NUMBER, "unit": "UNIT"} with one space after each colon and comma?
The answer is {"value": 5, "unit": "V"}
